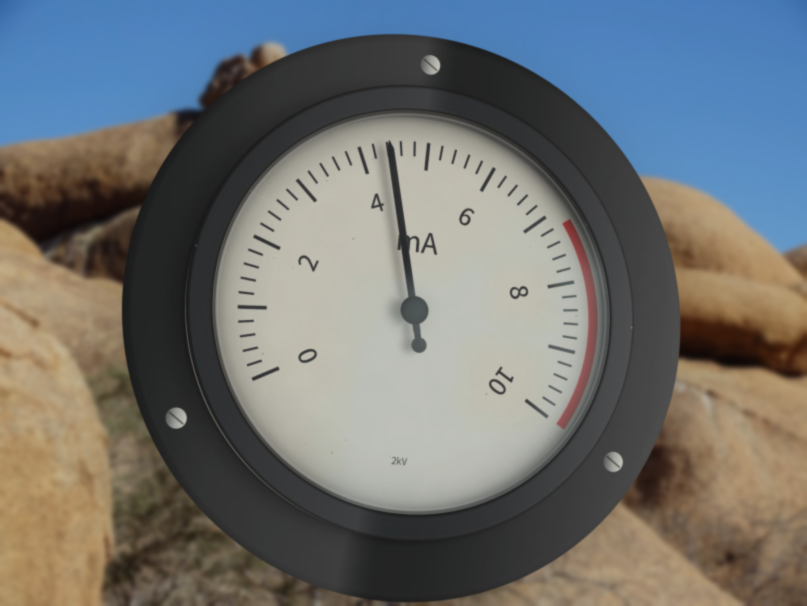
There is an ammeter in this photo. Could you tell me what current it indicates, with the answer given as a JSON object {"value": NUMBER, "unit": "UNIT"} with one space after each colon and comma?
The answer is {"value": 4.4, "unit": "mA"}
